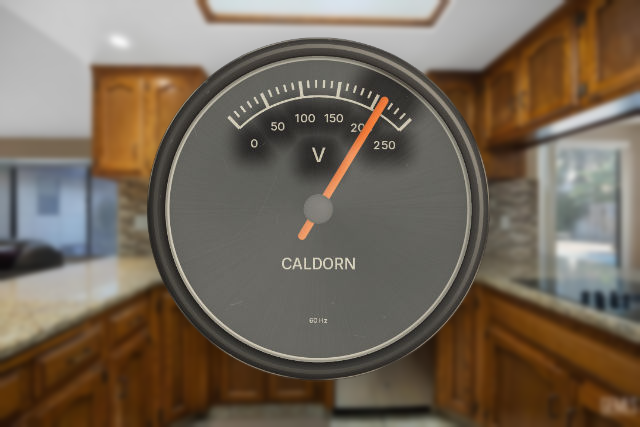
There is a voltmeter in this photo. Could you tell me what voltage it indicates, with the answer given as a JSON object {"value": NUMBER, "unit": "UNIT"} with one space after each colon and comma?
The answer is {"value": 210, "unit": "V"}
